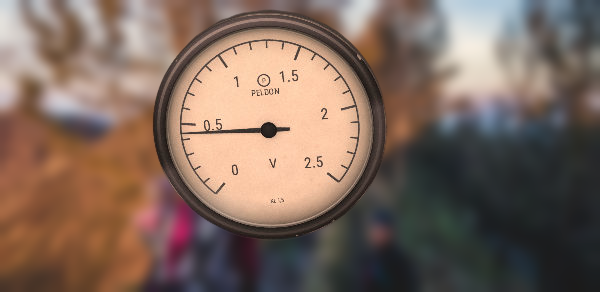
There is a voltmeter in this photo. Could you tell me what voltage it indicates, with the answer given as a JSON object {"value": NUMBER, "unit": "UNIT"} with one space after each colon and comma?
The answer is {"value": 0.45, "unit": "V"}
